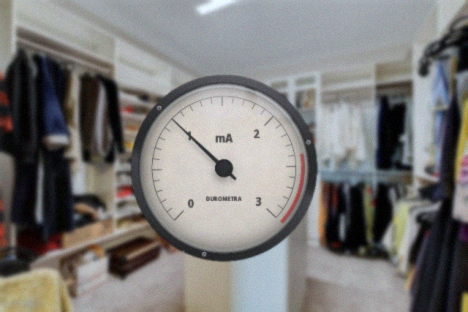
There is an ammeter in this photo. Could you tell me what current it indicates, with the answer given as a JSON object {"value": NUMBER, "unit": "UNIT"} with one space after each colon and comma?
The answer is {"value": 1, "unit": "mA"}
